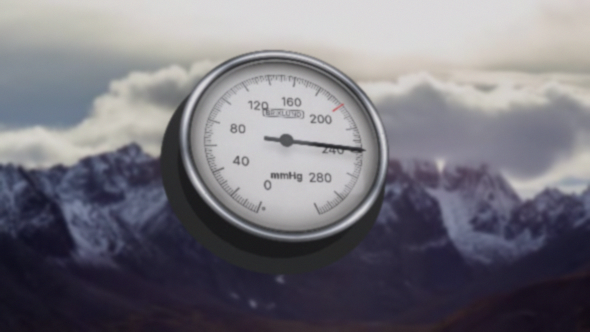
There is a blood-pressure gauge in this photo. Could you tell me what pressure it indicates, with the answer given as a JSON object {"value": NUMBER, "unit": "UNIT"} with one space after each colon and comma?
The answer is {"value": 240, "unit": "mmHg"}
